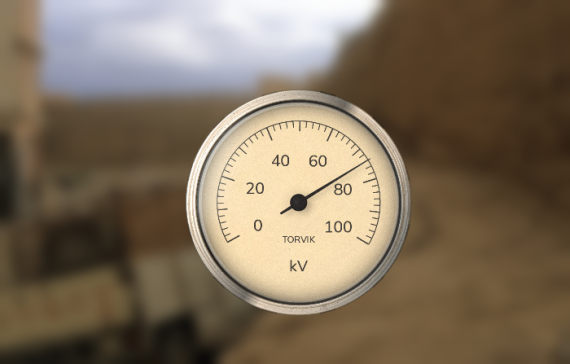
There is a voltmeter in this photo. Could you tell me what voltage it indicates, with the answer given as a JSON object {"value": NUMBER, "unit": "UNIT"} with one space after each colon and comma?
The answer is {"value": 74, "unit": "kV"}
